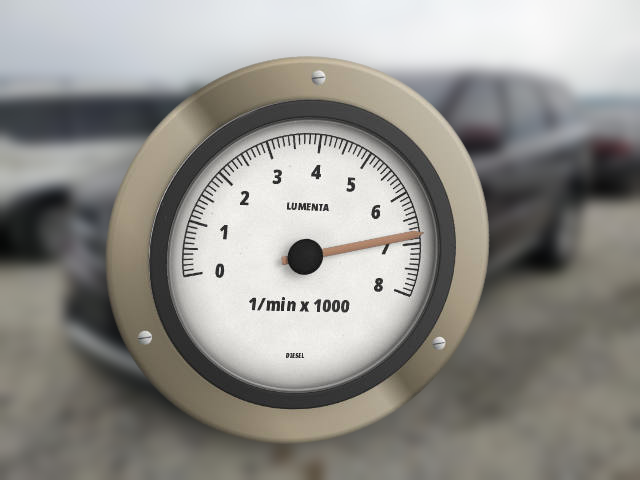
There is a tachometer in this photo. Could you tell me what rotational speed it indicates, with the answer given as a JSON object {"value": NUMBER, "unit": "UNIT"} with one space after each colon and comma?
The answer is {"value": 6800, "unit": "rpm"}
